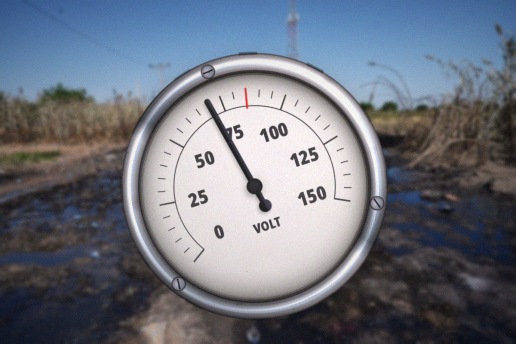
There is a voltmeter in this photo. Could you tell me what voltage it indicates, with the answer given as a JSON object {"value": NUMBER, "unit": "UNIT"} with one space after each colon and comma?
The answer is {"value": 70, "unit": "V"}
